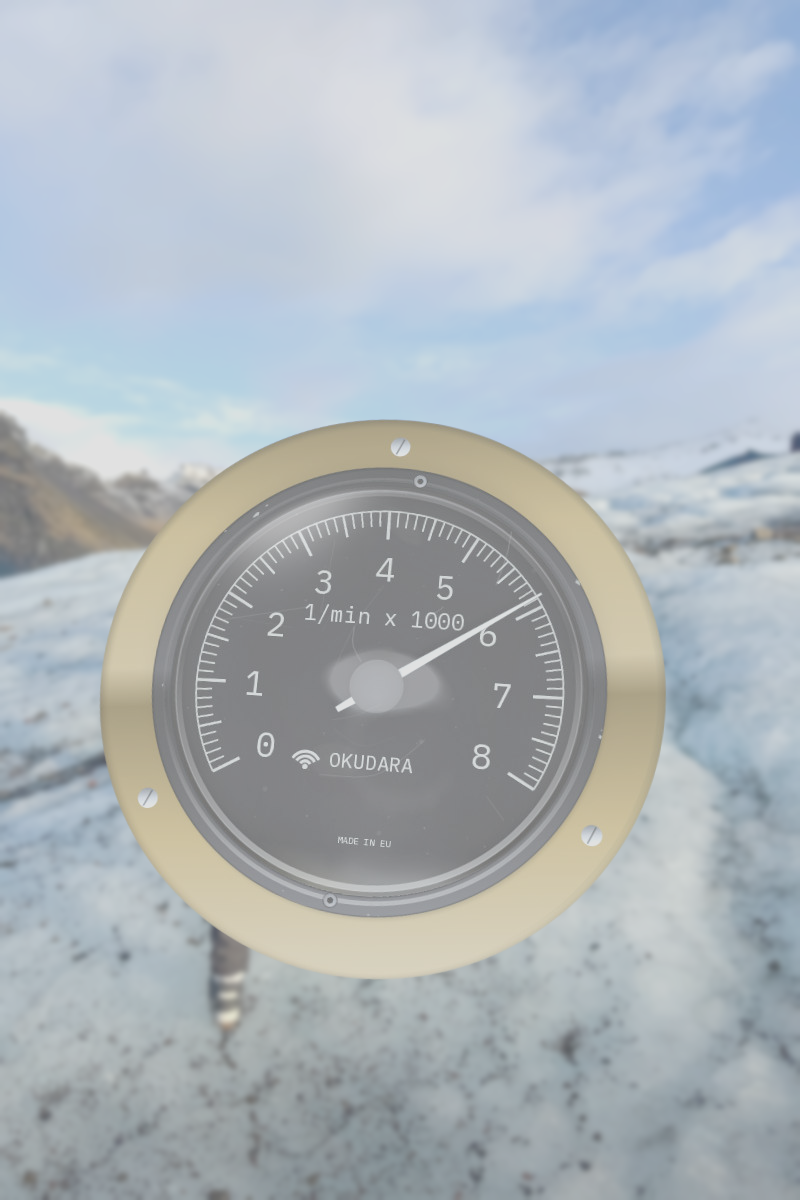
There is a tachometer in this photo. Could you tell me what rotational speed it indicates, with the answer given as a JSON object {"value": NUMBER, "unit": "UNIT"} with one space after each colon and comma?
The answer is {"value": 5900, "unit": "rpm"}
